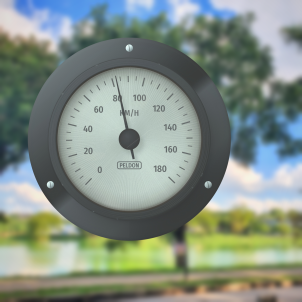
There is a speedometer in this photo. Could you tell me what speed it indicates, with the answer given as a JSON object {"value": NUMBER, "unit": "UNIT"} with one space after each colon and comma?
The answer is {"value": 82.5, "unit": "km/h"}
